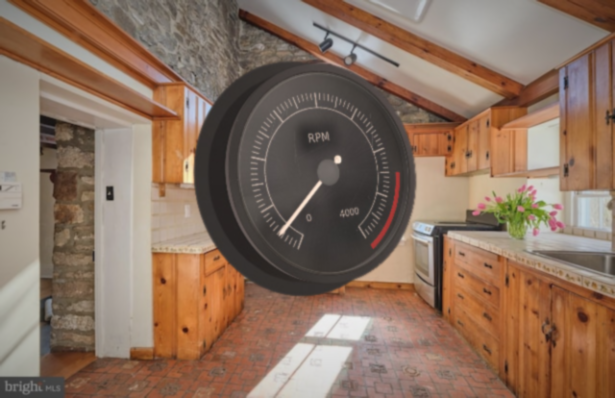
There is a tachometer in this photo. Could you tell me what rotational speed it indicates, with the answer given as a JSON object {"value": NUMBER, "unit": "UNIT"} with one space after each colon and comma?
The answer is {"value": 250, "unit": "rpm"}
